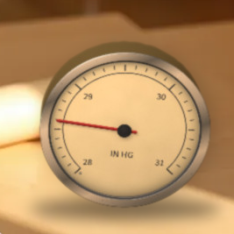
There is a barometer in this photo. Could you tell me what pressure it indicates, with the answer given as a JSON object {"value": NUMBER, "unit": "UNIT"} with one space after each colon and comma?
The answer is {"value": 28.6, "unit": "inHg"}
